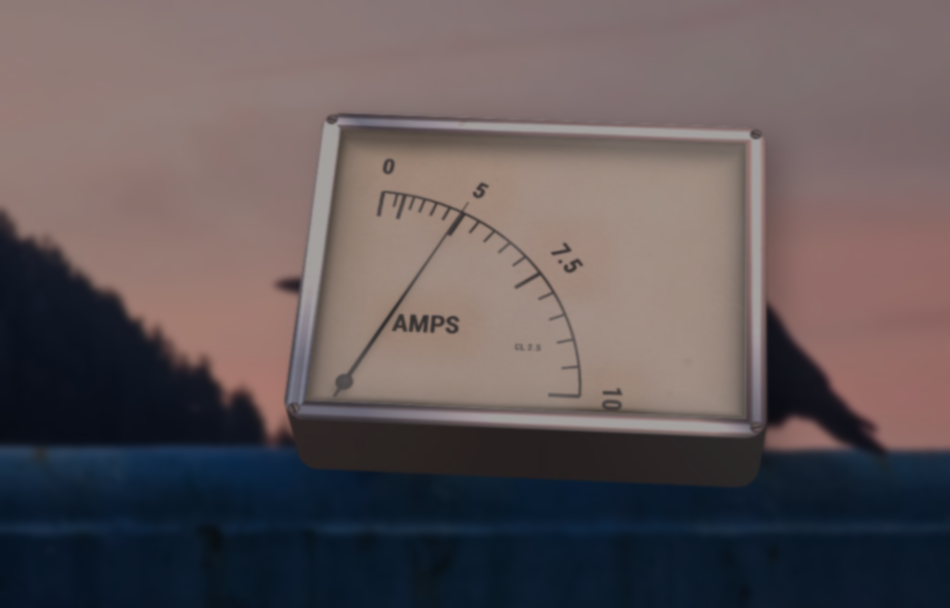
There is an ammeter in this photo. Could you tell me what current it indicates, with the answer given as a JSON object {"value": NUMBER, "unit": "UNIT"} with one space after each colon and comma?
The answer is {"value": 5, "unit": "A"}
